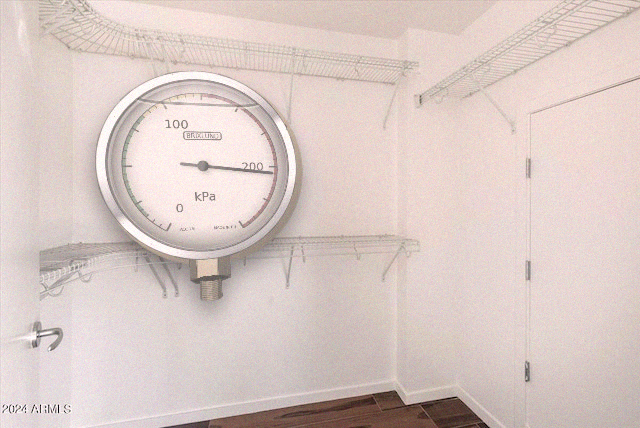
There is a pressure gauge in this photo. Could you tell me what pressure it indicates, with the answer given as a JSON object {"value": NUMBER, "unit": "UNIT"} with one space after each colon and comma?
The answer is {"value": 205, "unit": "kPa"}
